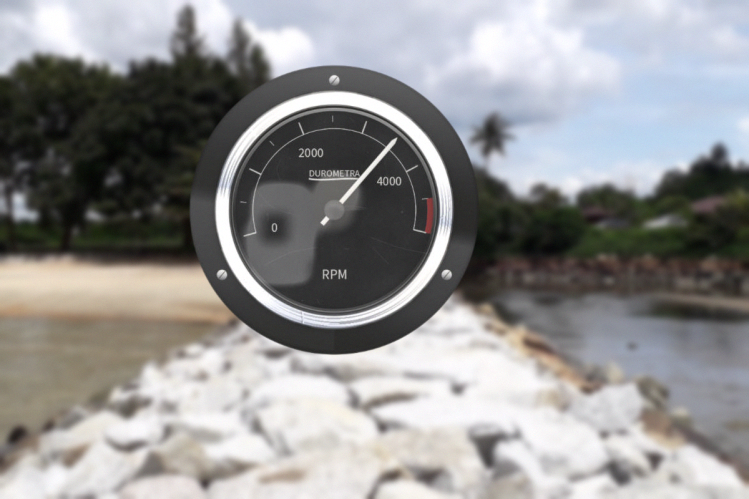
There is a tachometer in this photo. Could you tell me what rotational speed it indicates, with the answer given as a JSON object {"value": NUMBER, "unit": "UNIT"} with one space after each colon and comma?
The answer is {"value": 3500, "unit": "rpm"}
